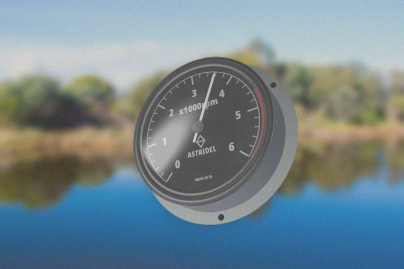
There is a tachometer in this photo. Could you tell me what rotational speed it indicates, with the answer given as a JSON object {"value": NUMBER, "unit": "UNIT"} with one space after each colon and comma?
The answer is {"value": 3600, "unit": "rpm"}
